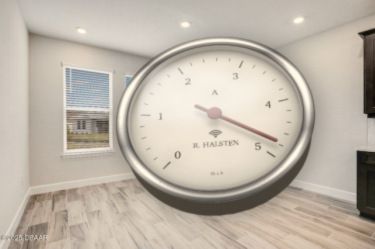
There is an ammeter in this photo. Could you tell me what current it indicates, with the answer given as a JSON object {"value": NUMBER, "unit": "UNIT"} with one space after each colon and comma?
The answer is {"value": 4.8, "unit": "A"}
